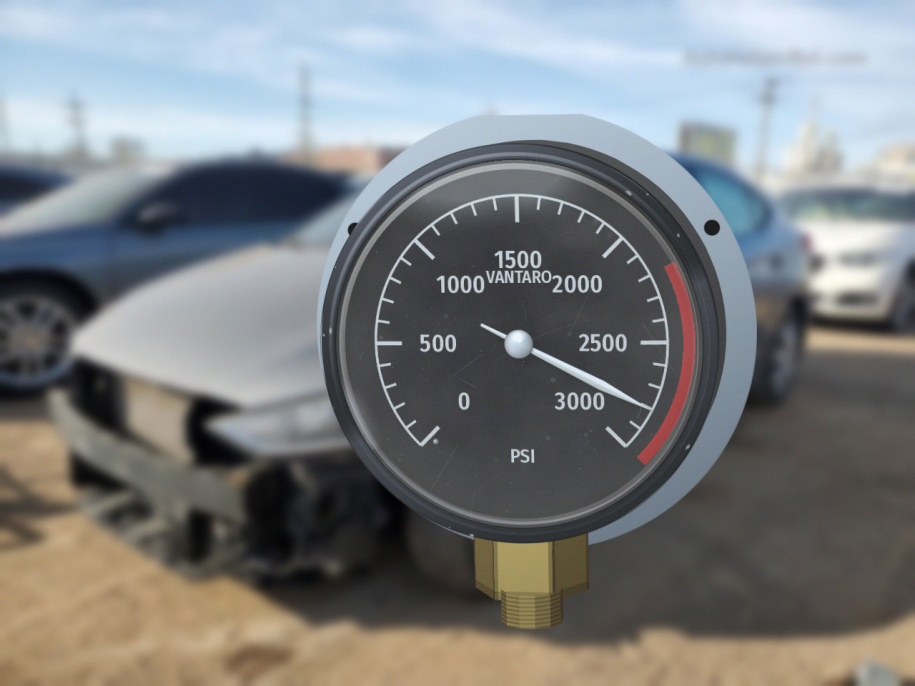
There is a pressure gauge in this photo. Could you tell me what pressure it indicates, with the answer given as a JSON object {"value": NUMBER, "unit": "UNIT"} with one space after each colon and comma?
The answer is {"value": 2800, "unit": "psi"}
